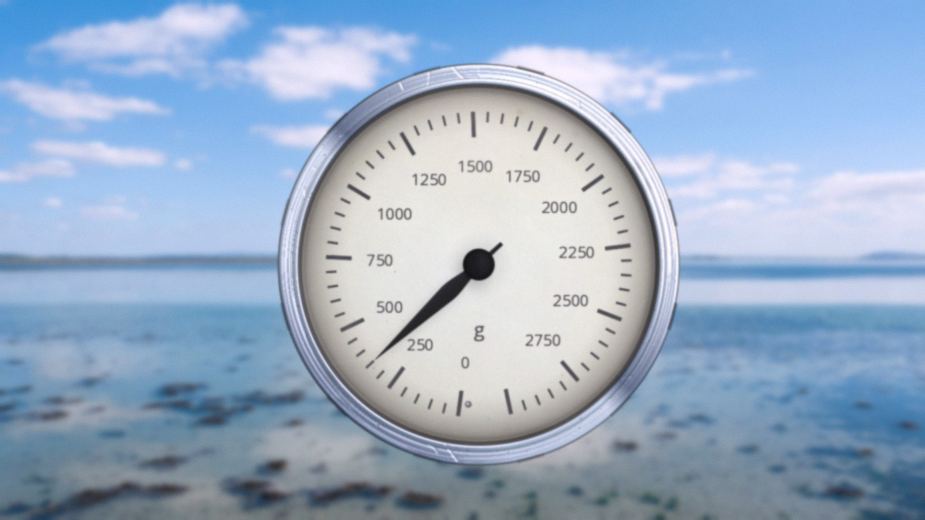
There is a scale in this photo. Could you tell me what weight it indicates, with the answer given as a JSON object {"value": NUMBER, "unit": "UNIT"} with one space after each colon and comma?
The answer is {"value": 350, "unit": "g"}
